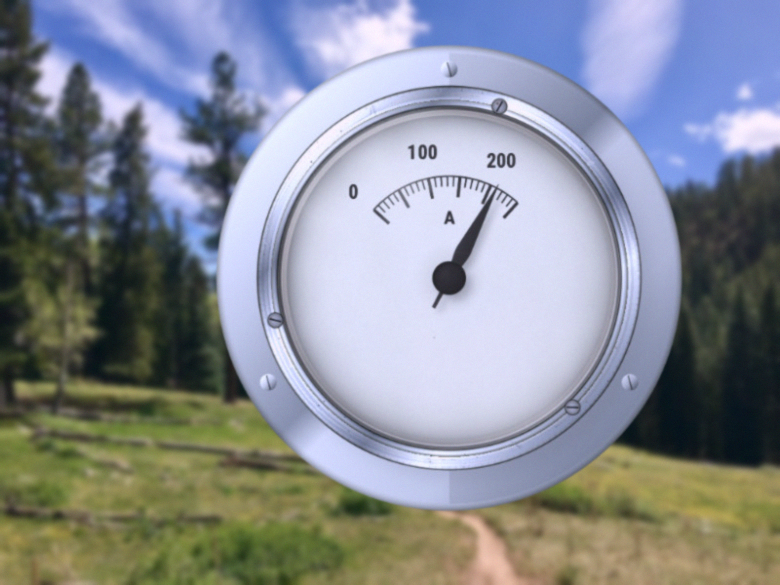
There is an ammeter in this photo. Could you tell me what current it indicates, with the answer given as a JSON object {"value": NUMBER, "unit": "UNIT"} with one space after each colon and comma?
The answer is {"value": 210, "unit": "A"}
